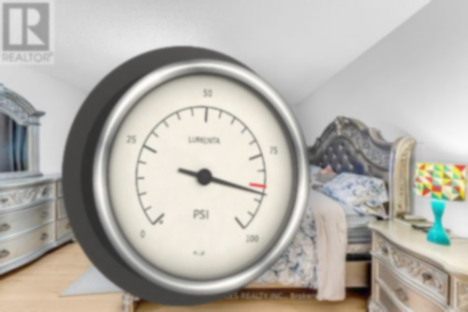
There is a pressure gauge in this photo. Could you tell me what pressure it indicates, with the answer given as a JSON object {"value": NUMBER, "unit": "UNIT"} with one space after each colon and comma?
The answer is {"value": 87.5, "unit": "psi"}
